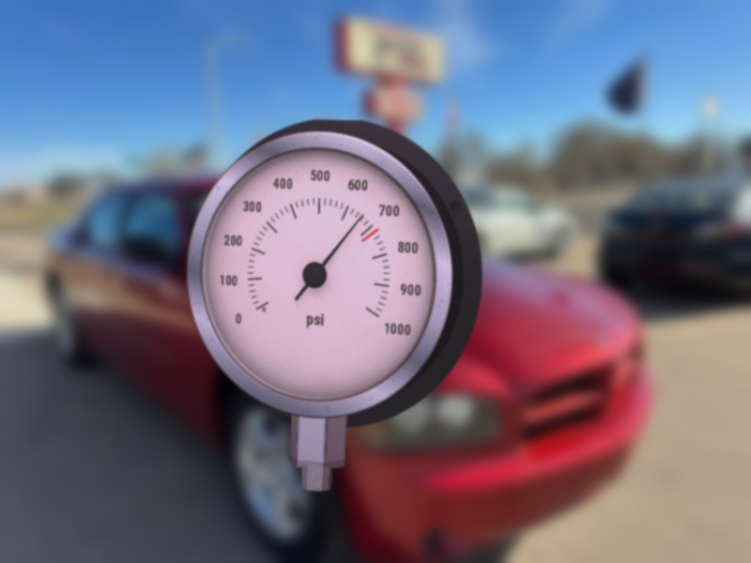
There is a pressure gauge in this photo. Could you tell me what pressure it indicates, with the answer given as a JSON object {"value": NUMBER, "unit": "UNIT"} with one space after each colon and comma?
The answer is {"value": 660, "unit": "psi"}
